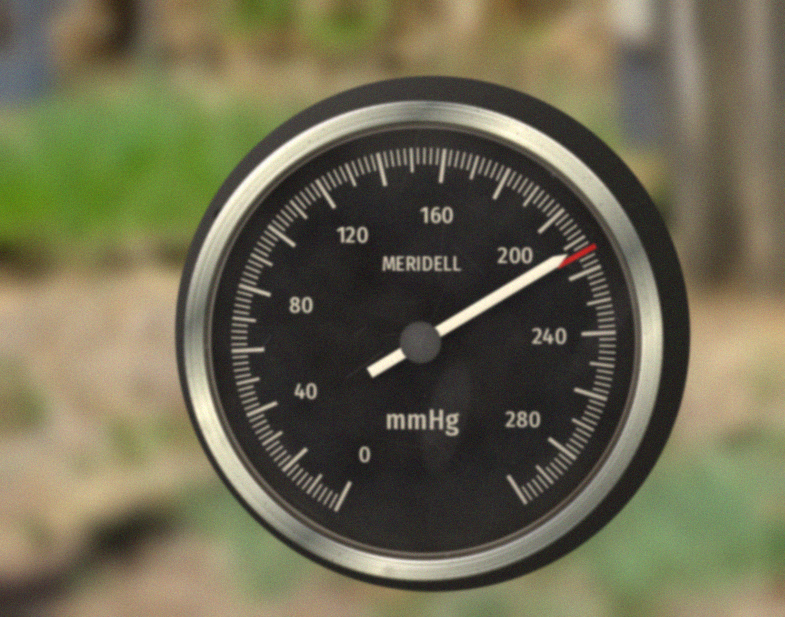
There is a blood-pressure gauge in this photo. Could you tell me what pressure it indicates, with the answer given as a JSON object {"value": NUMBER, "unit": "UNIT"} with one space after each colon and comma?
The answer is {"value": 212, "unit": "mmHg"}
